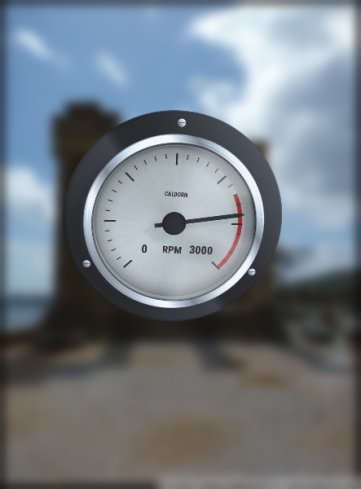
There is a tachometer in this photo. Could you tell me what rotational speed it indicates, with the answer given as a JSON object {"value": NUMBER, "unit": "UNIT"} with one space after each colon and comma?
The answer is {"value": 2400, "unit": "rpm"}
